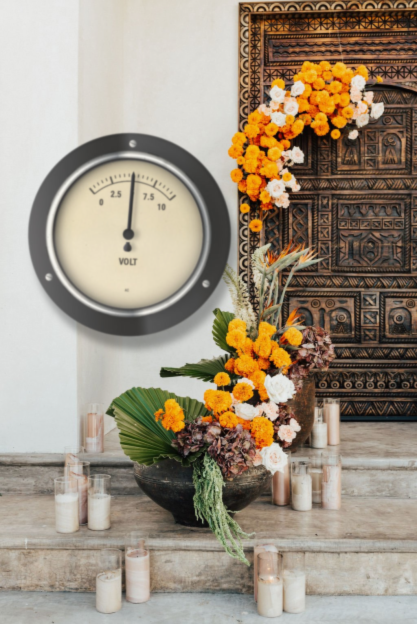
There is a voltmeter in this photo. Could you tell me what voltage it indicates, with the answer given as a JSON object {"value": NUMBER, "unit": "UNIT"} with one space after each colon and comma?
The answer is {"value": 5, "unit": "V"}
